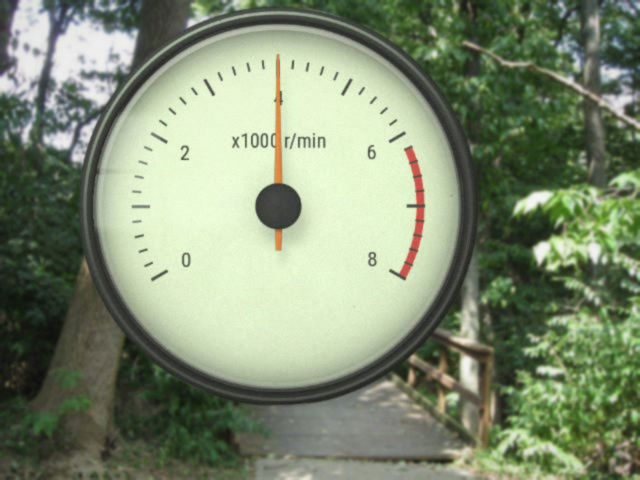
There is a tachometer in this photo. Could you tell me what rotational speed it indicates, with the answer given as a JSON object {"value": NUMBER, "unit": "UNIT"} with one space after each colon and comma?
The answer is {"value": 4000, "unit": "rpm"}
